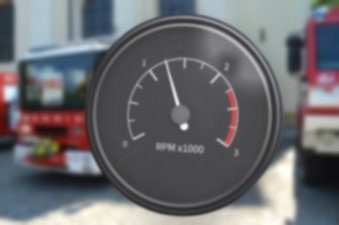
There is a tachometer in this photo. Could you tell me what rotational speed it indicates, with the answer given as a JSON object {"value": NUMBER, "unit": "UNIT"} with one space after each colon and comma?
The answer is {"value": 1250, "unit": "rpm"}
